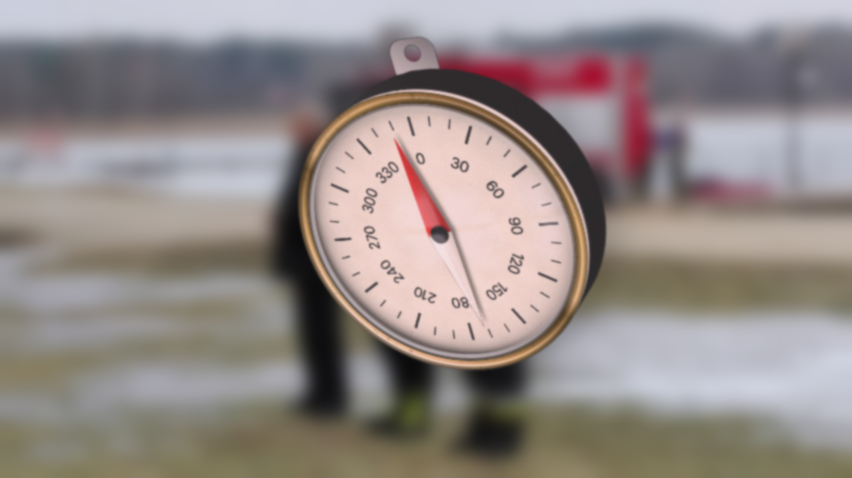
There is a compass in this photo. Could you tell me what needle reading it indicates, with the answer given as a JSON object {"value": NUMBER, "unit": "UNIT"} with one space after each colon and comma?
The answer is {"value": 350, "unit": "°"}
